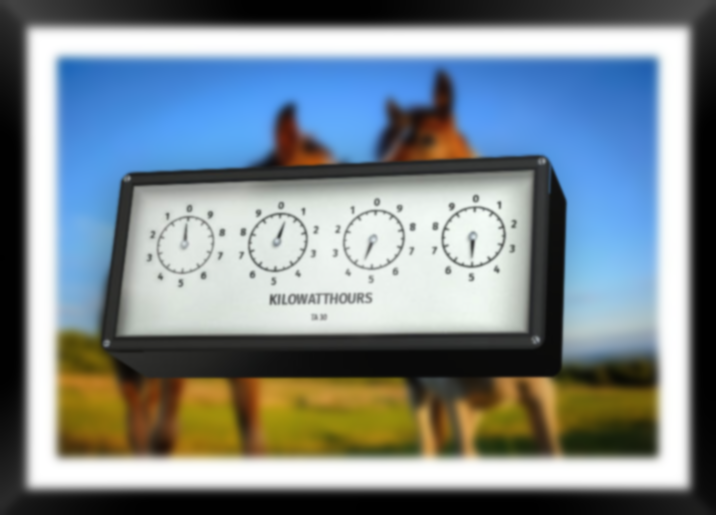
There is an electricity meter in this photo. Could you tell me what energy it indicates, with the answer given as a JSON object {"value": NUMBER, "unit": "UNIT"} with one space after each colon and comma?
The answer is {"value": 45, "unit": "kWh"}
